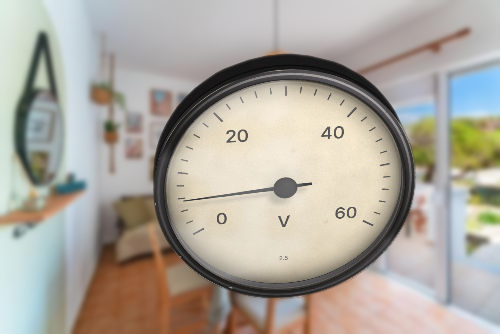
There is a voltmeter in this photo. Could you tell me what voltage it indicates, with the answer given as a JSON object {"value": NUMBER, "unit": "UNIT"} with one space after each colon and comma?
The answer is {"value": 6, "unit": "V"}
